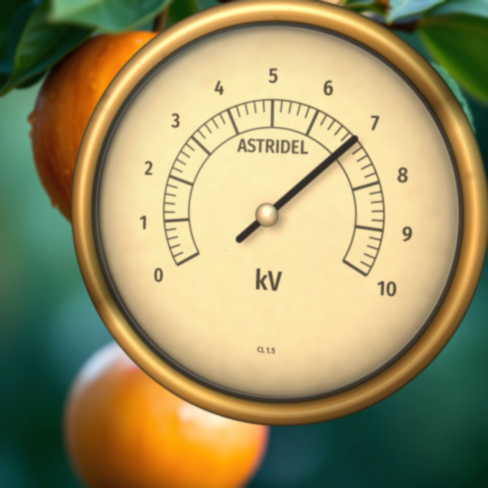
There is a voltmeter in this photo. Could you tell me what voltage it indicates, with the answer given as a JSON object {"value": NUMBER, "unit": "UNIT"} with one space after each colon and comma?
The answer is {"value": 7, "unit": "kV"}
